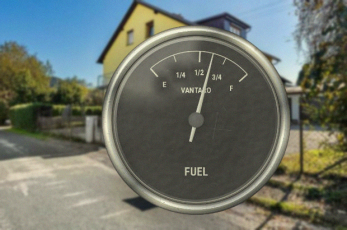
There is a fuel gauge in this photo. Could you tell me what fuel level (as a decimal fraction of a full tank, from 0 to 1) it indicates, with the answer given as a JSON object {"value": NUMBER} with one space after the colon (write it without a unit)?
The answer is {"value": 0.625}
